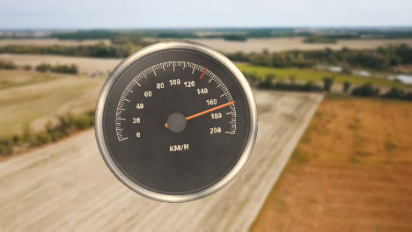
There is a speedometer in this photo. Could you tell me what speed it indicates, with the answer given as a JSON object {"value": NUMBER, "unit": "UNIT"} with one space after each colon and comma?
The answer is {"value": 170, "unit": "km/h"}
